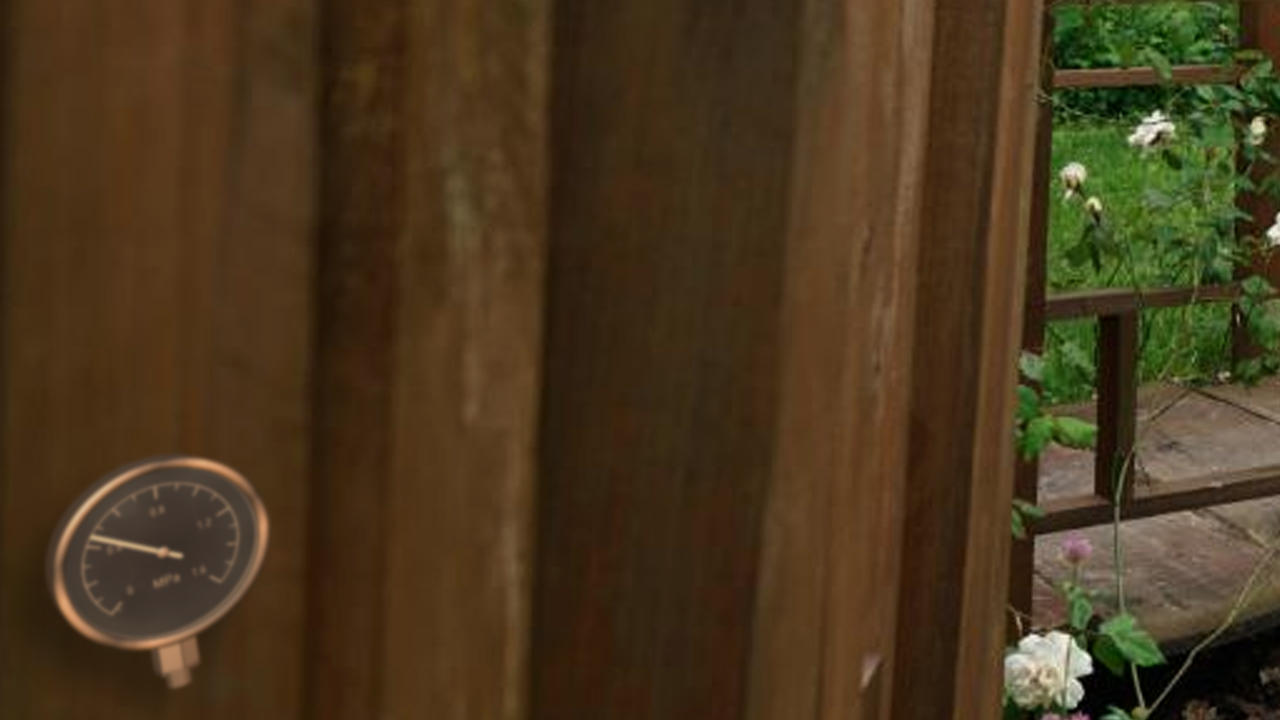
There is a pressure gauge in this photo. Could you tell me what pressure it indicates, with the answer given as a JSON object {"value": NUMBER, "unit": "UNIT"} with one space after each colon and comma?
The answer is {"value": 0.45, "unit": "MPa"}
